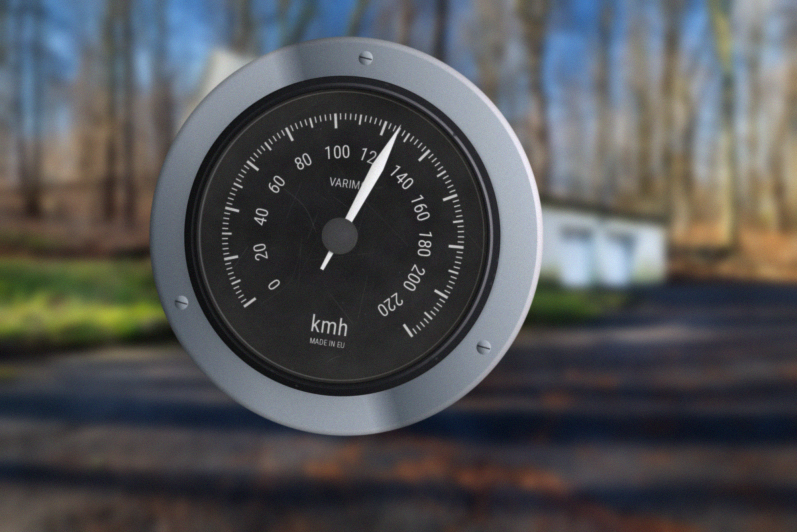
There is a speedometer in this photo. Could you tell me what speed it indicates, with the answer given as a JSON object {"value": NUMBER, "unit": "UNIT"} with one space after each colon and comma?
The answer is {"value": 126, "unit": "km/h"}
